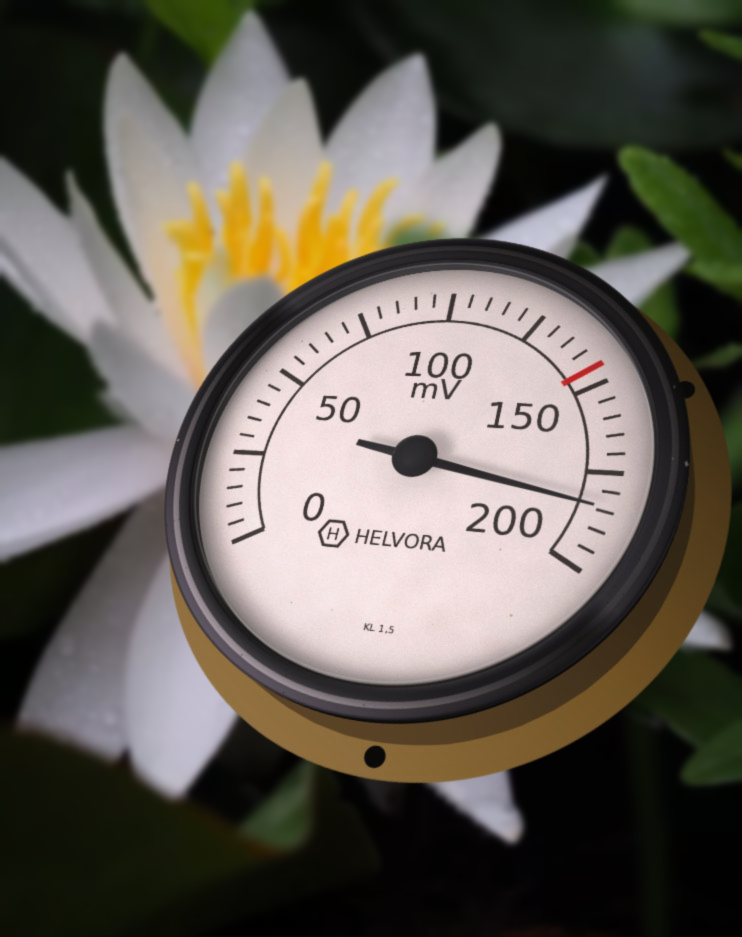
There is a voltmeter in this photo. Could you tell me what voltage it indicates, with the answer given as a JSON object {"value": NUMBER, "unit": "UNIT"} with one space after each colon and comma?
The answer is {"value": 185, "unit": "mV"}
